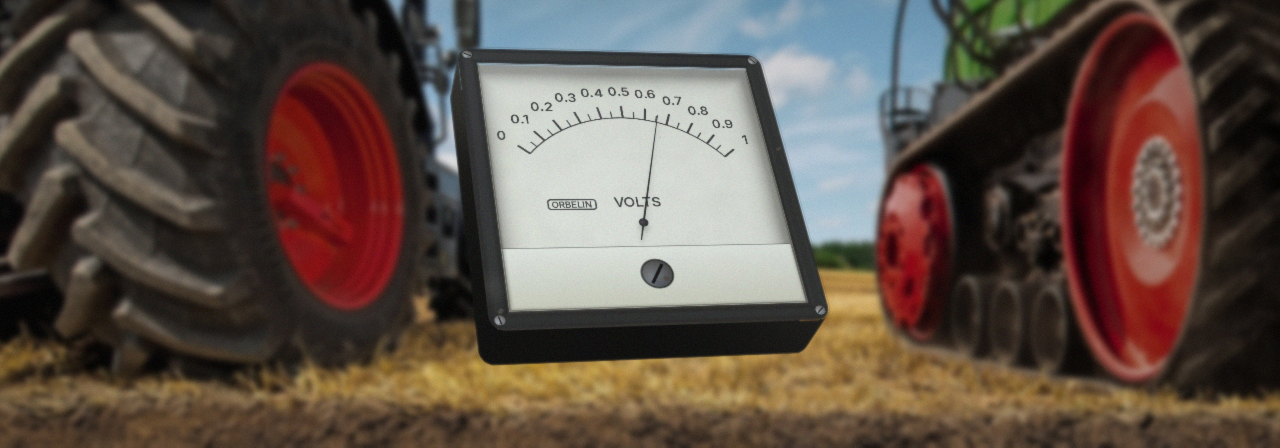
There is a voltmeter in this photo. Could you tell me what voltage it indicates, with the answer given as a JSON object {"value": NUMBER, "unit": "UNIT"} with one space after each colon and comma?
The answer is {"value": 0.65, "unit": "V"}
